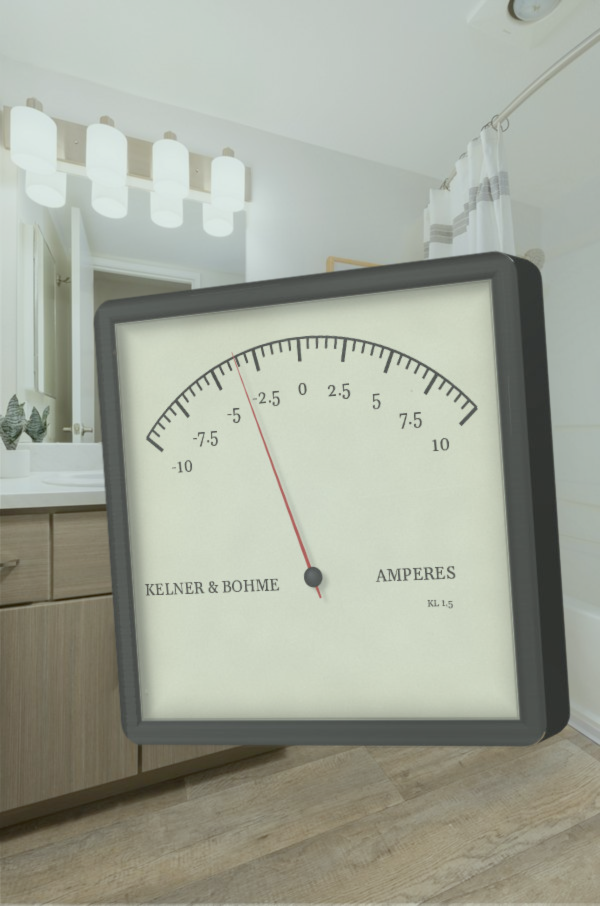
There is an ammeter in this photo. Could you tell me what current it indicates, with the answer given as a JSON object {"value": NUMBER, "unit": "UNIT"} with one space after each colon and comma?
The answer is {"value": -3.5, "unit": "A"}
